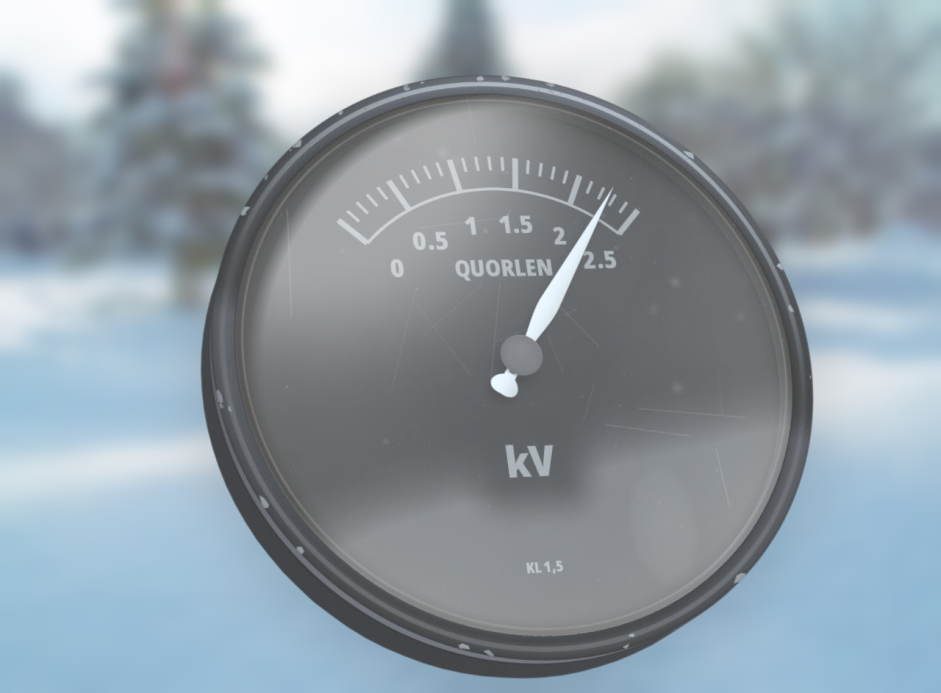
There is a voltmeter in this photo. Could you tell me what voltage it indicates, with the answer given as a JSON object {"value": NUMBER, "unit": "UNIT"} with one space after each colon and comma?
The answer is {"value": 2.25, "unit": "kV"}
